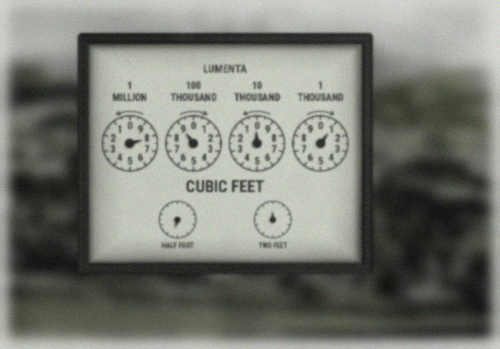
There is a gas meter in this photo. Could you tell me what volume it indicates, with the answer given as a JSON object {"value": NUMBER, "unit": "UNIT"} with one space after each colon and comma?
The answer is {"value": 790100, "unit": "ft³"}
